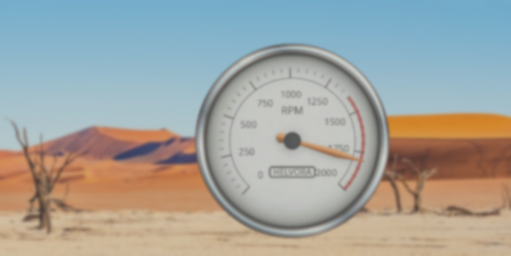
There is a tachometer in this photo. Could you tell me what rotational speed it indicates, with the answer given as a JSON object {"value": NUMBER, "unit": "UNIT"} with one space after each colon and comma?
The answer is {"value": 1800, "unit": "rpm"}
